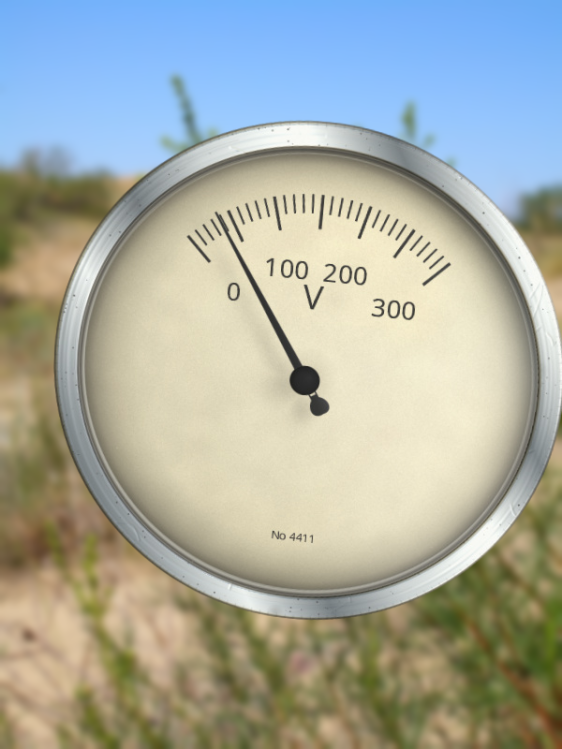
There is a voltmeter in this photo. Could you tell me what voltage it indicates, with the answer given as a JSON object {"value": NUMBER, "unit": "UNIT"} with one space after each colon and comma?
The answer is {"value": 40, "unit": "V"}
